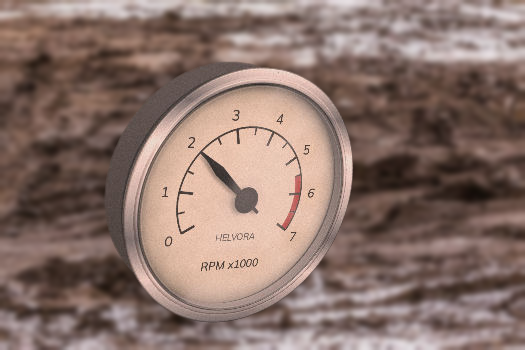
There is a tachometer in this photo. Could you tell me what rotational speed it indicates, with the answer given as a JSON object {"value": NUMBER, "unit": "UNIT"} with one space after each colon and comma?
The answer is {"value": 2000, "unit": "rpm"}
